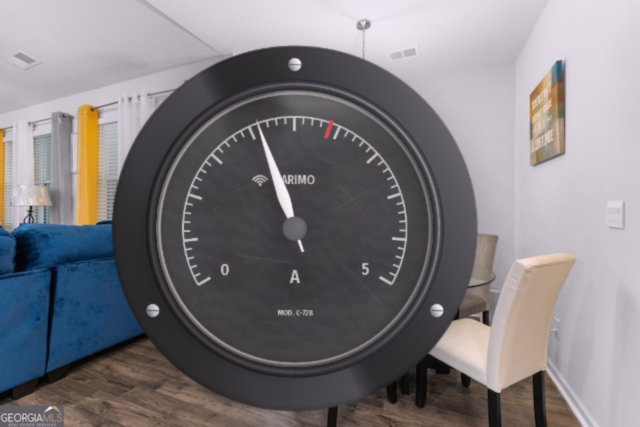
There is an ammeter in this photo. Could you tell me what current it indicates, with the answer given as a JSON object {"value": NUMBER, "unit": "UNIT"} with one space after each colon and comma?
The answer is {"value": 2.1, "unit": "A"}
